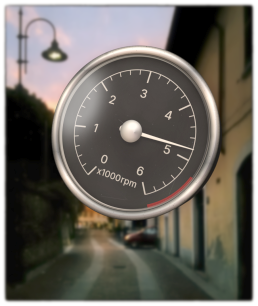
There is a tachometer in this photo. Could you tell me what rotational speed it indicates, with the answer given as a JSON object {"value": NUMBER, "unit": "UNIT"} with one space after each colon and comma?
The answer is {"value": 4800, "unit": "rpm"}
